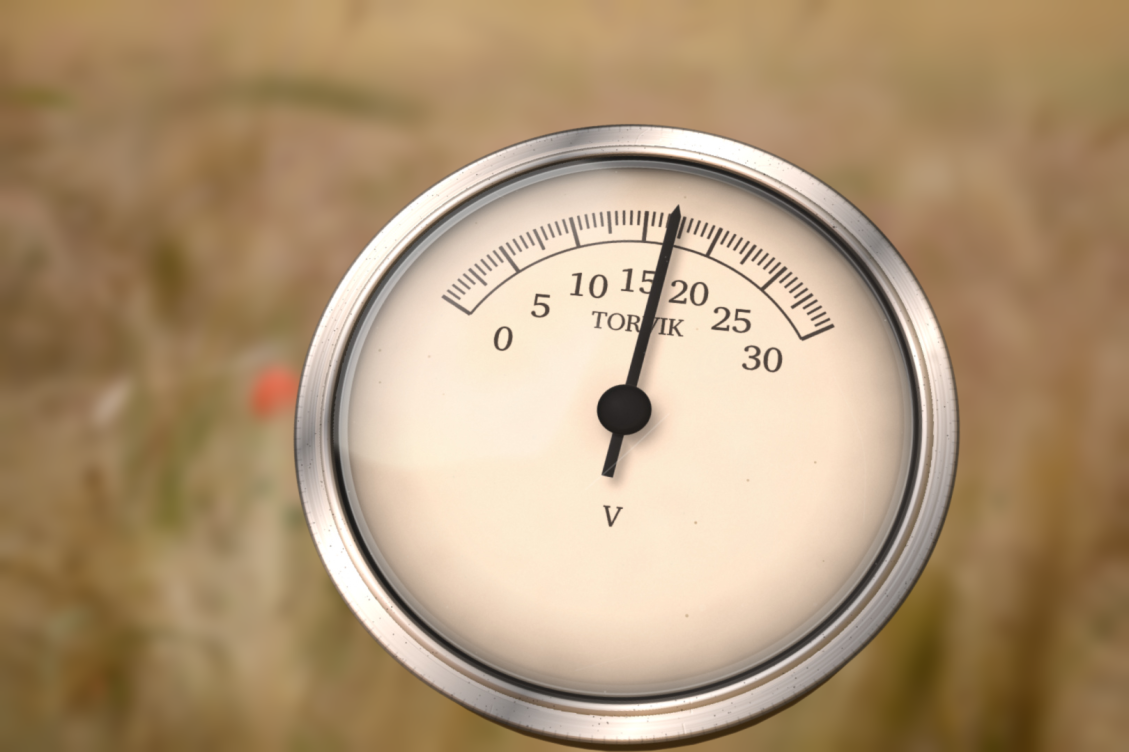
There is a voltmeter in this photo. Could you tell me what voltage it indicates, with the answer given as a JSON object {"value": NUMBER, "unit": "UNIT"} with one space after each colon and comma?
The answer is {"value": 17, "unit": "V"}
